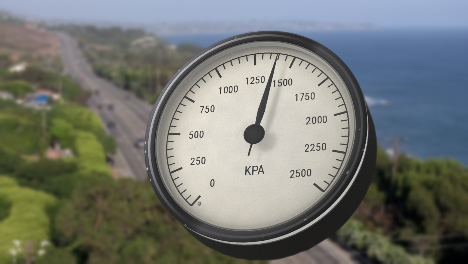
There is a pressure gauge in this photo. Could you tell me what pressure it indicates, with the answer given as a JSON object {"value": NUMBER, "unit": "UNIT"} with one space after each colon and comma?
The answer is {"value": 1400, "unit": "kPa"}
